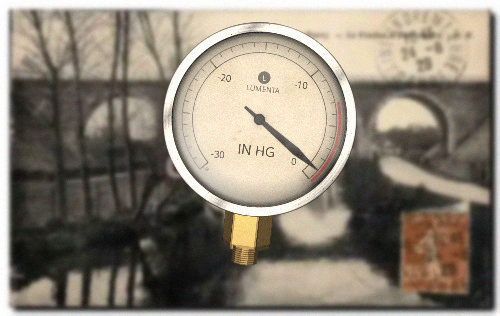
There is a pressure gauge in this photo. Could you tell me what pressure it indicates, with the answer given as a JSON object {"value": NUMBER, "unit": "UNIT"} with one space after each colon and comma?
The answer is {"value": -1, "unit": "inHg"}
